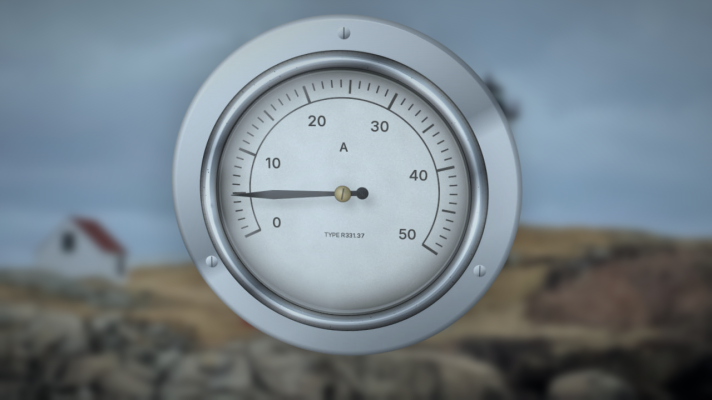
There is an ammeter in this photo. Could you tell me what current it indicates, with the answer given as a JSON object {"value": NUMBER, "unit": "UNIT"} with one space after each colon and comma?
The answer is {"value": 5, "unit": "A"}
